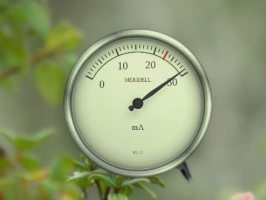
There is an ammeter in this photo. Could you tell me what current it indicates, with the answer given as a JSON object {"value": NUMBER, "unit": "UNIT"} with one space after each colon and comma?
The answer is {"value": 29, "unit": "mA"}
